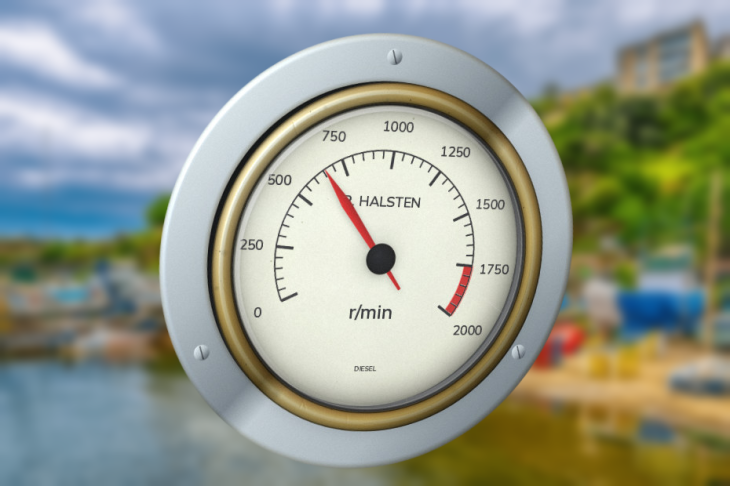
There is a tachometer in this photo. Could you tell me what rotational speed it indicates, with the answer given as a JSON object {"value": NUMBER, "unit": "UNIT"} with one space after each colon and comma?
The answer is {"value": 650, "unit": "rpm"}
